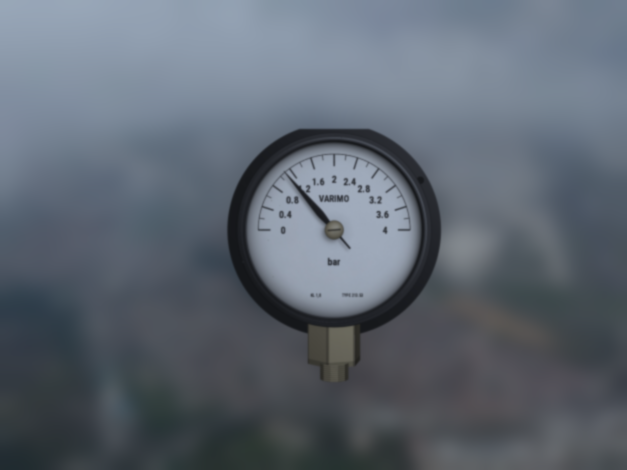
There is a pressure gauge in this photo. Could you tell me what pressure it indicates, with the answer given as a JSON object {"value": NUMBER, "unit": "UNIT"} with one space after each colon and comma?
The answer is {"value": 1.1, "unit": "bar"}
